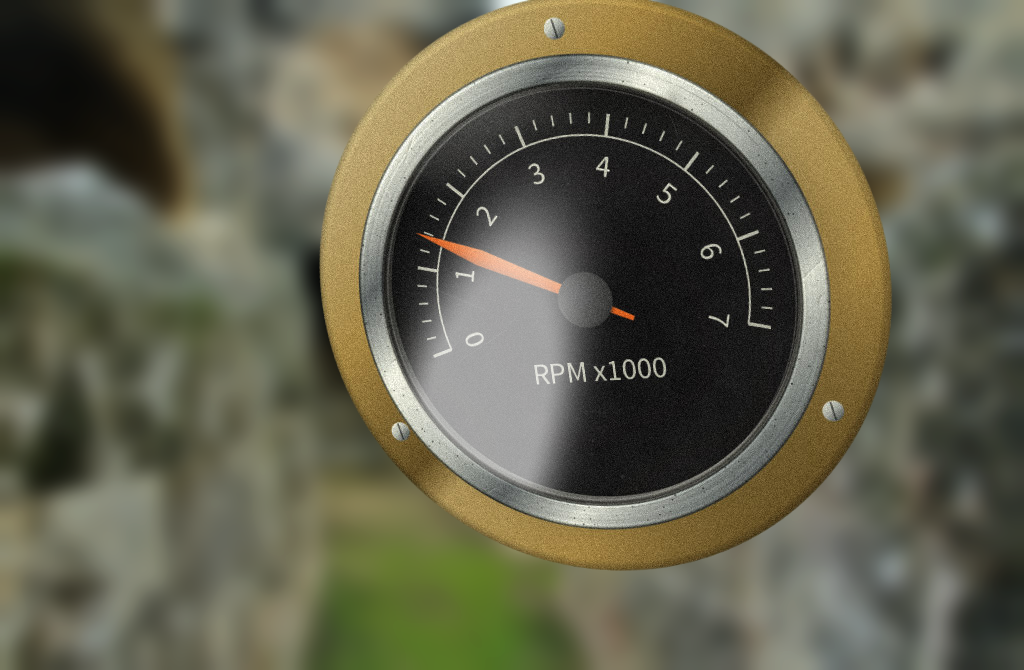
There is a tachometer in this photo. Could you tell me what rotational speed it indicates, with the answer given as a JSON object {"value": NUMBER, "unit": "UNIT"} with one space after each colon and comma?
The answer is {"value": 1400, "unit": "rpm"}
